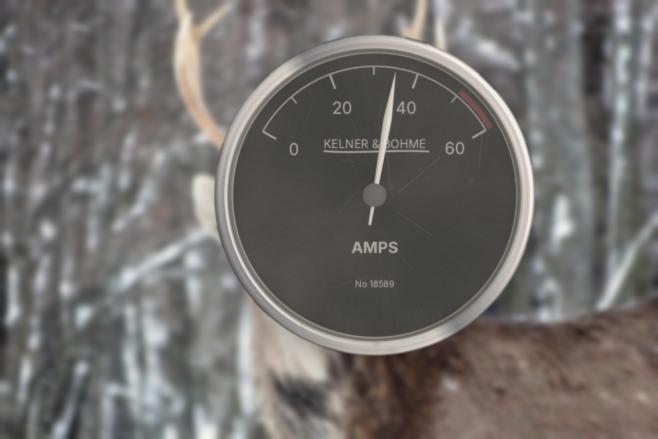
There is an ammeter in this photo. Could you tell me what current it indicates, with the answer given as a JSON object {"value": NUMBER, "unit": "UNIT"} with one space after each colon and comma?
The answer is {"value": 35, "unit": "A"}
